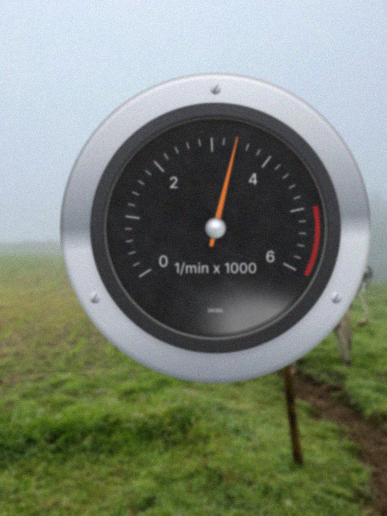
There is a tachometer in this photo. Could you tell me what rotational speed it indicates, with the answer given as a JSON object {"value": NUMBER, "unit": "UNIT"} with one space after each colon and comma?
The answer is {"value": 3400, "unit": "rpm"}
